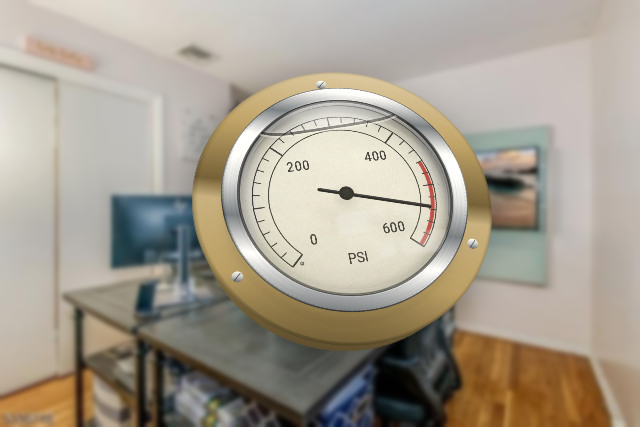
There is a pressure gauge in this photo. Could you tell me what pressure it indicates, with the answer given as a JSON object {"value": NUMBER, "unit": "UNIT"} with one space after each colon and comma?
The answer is {"value": 540, "unit": "psi"}
